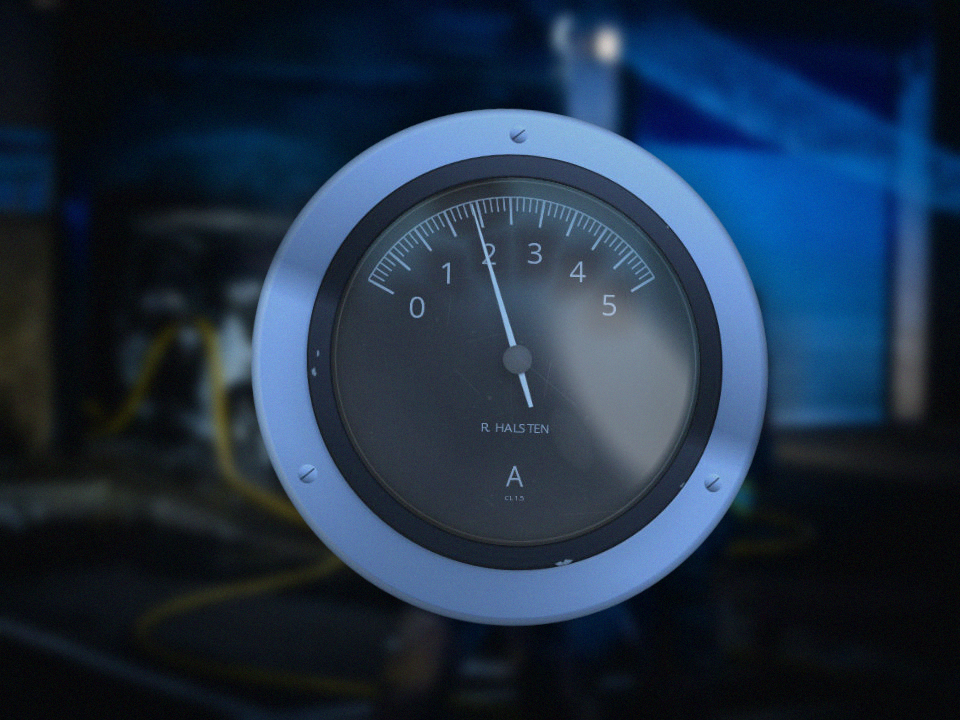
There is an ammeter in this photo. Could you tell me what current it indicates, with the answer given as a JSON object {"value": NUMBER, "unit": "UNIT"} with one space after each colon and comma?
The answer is {"value": 1.9, "unit": "A"}
